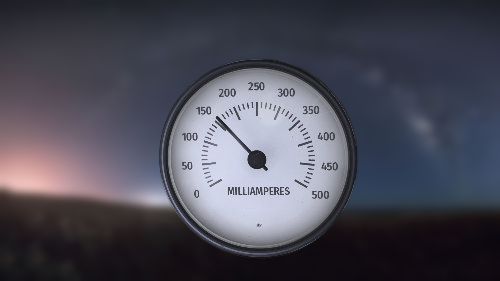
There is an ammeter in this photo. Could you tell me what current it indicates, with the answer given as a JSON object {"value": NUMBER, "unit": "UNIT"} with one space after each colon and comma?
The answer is {"value": 160, "unit": "mA"}
